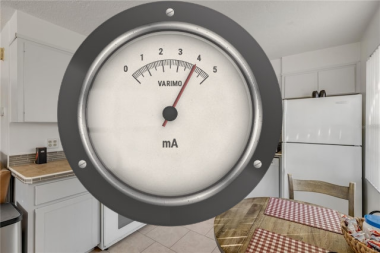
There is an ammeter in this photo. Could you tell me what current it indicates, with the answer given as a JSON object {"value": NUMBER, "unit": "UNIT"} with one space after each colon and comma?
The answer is {"value": 4, "unit": "mA"}
